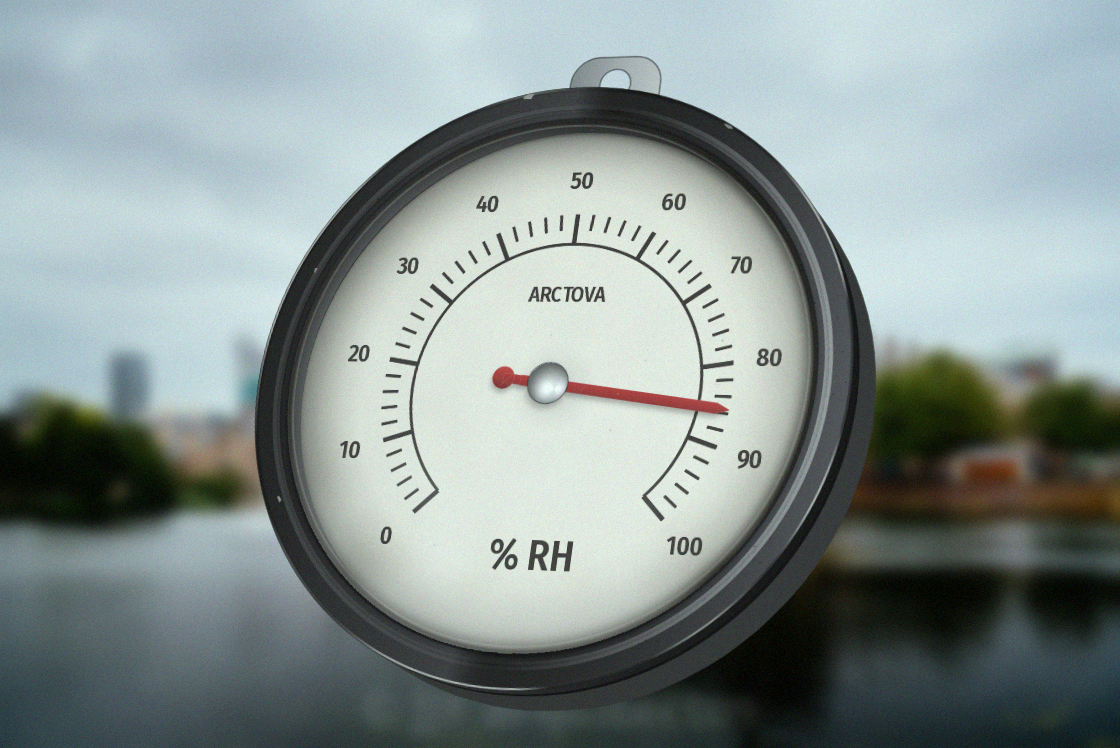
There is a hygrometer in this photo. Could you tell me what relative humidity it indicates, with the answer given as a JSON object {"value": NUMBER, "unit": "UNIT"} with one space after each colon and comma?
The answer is {"value": 86, "unit": "%"}
